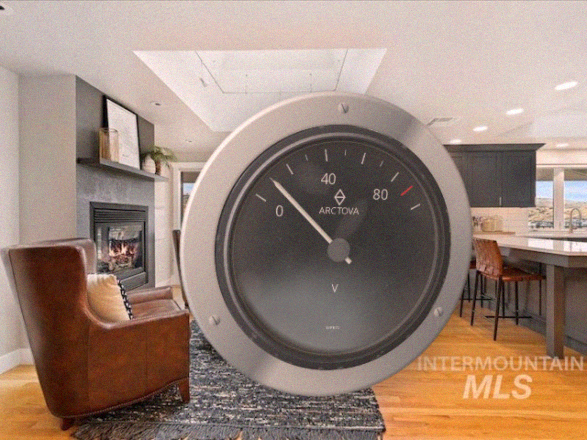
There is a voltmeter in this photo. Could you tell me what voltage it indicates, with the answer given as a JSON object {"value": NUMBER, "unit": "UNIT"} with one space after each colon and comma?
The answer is {"value": 10, "unit": "V"}
